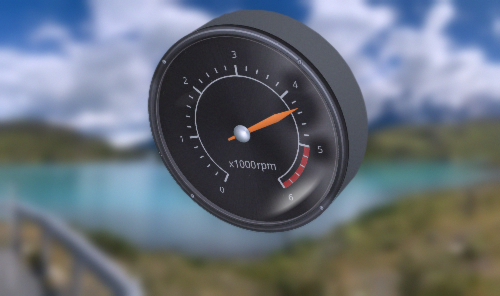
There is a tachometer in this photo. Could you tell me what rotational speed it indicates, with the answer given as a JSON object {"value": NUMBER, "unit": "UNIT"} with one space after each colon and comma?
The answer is {"value": 4300, "unit": "rpm"}
